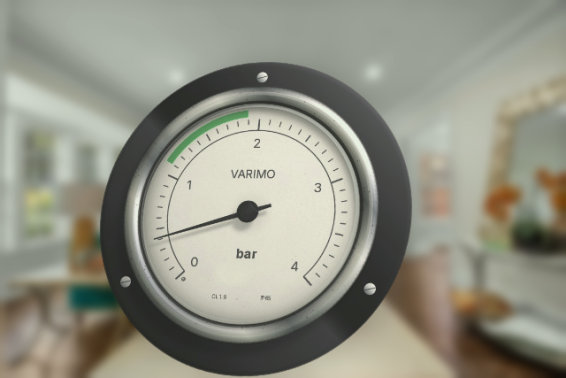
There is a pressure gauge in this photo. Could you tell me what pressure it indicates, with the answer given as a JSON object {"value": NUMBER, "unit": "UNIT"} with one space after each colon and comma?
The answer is {"value": 0.4, "unit": "bar"}
